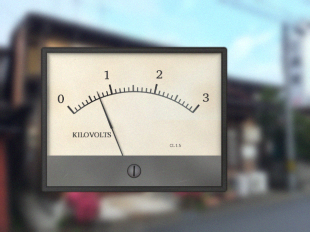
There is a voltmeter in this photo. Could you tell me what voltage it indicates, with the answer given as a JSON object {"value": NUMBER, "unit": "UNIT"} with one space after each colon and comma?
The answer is {"value": 0.7, "unit": "kV"}
